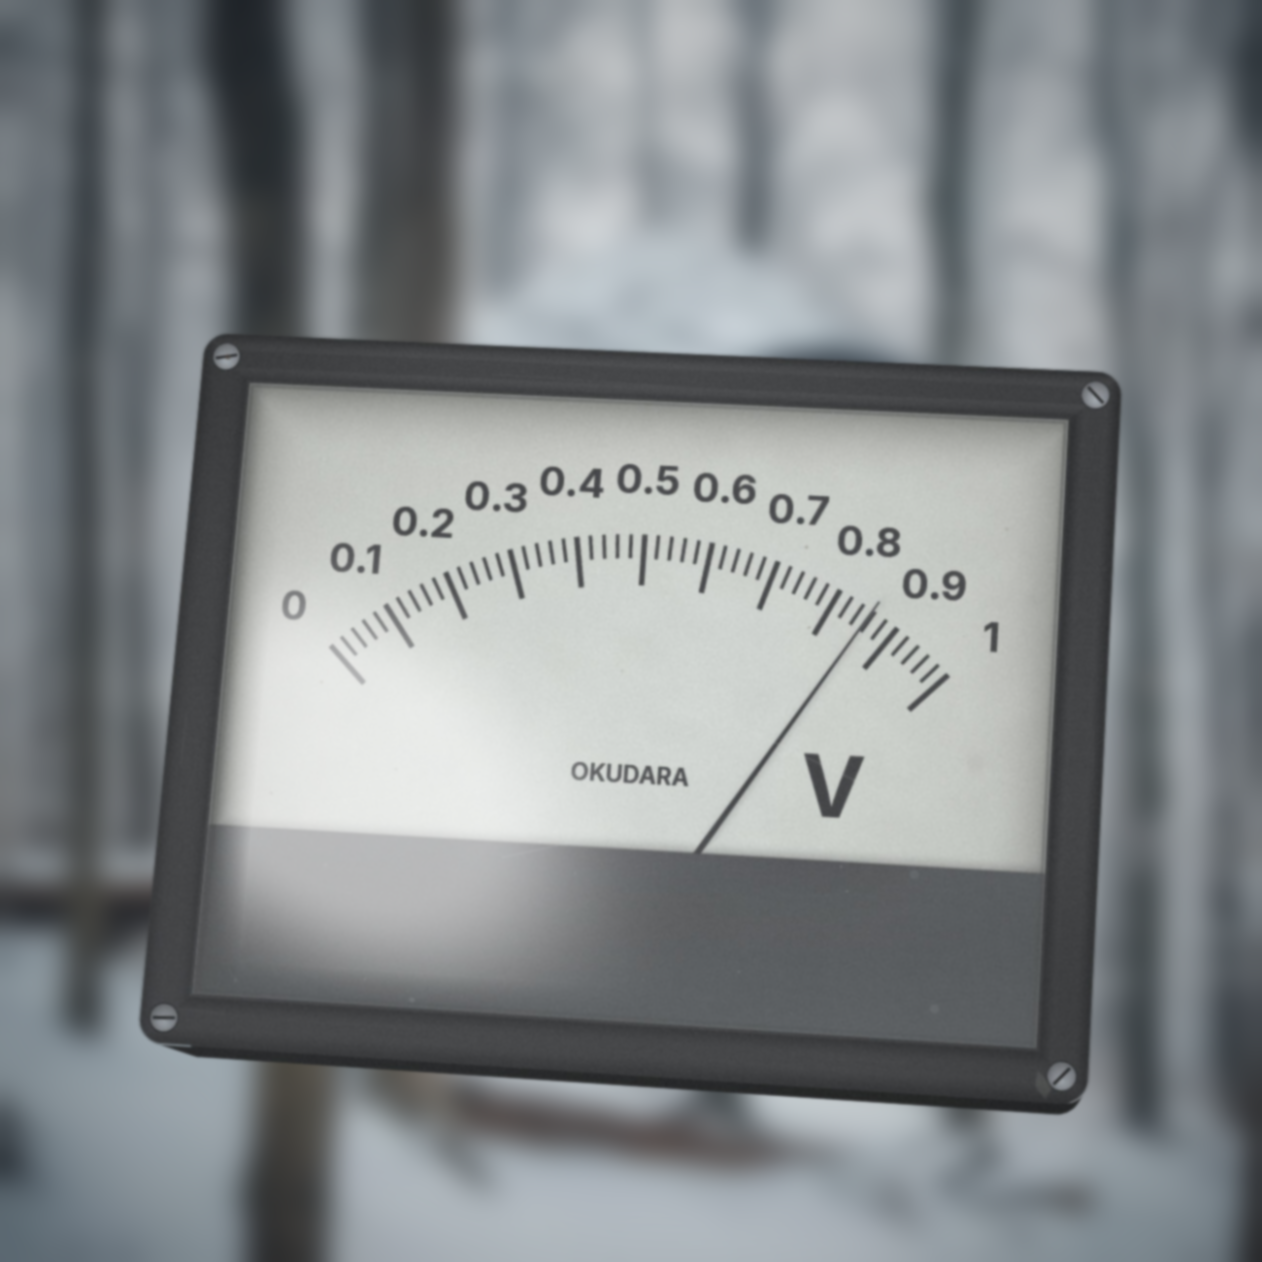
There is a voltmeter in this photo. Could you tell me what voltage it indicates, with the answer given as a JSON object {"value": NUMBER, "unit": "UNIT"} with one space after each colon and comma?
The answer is {"value": 0.86, "unit": "V"}
